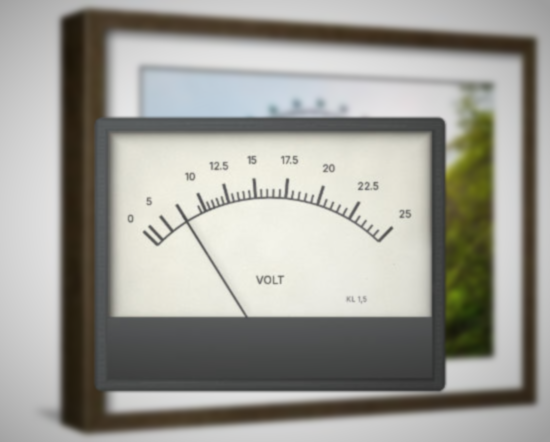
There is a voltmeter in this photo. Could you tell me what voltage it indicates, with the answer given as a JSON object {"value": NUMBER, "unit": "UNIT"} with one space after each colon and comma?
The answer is {"value": 7.5, "unit": "V"}
